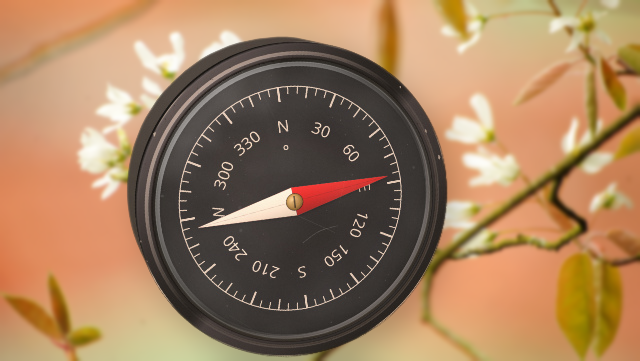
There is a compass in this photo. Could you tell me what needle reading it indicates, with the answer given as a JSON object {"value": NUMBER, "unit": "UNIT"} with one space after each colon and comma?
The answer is {"value": 85, "unit": "°"}
